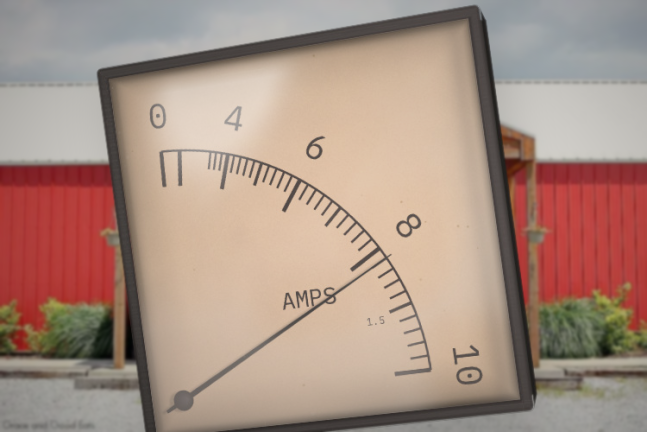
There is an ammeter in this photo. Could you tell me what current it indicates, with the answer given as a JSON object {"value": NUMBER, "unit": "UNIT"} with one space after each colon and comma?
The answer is {"value": 8.2, "unit": "A"}
